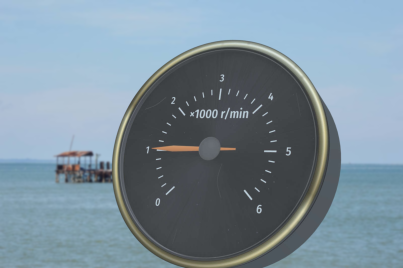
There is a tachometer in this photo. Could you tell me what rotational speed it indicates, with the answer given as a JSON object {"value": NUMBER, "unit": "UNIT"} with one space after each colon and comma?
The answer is {"value": 1000, "unit": "rpm"}
